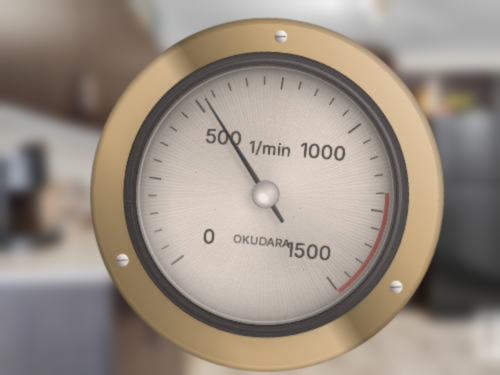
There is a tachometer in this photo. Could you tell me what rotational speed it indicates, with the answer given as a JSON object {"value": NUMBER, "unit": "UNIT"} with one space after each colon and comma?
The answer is {"value": 525, "unit": "rpm"}
